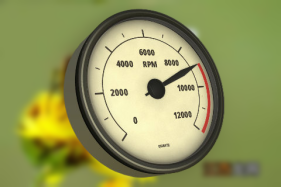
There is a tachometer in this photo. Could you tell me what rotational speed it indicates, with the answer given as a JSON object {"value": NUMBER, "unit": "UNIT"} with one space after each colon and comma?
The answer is {"value": 9000, "unit": "rpm"}
